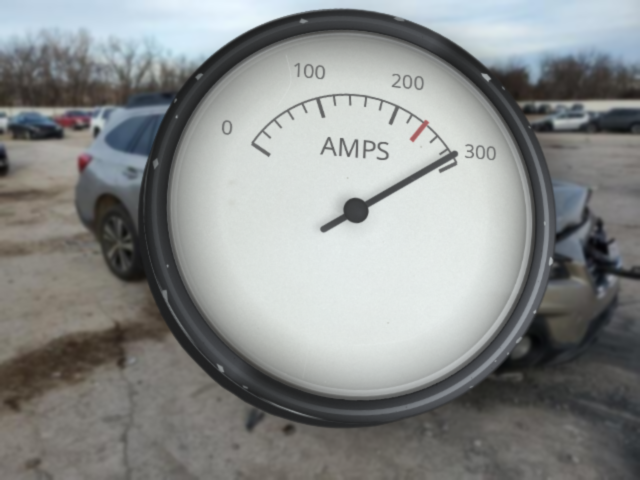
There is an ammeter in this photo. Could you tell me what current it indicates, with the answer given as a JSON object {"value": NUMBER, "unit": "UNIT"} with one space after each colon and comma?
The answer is {"value": 290, "unit": "A"}
